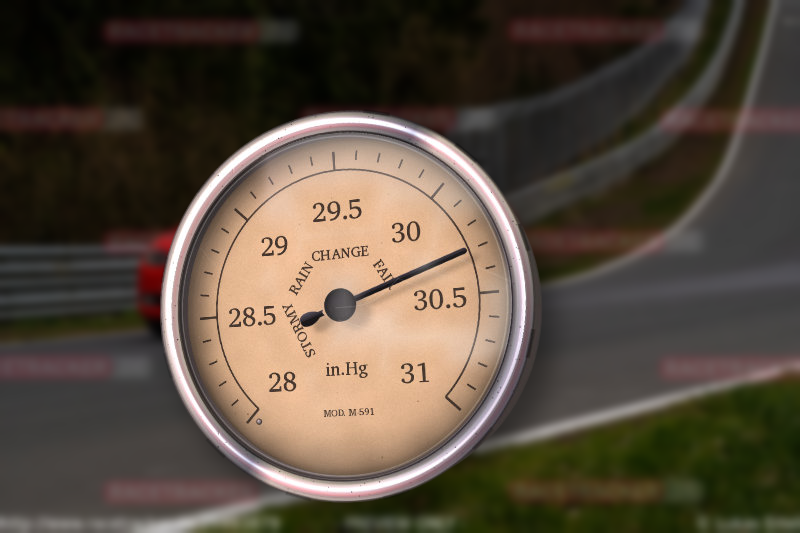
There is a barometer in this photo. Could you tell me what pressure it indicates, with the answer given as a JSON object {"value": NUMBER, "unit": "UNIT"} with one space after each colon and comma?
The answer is {"value": 30.3, "unit": "inHg"}
